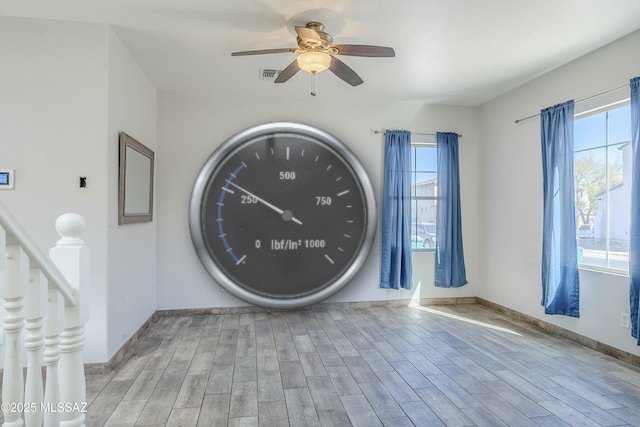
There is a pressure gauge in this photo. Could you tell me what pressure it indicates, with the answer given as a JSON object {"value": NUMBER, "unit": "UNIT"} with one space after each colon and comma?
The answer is {"value": 275, "unit": "psi"}
